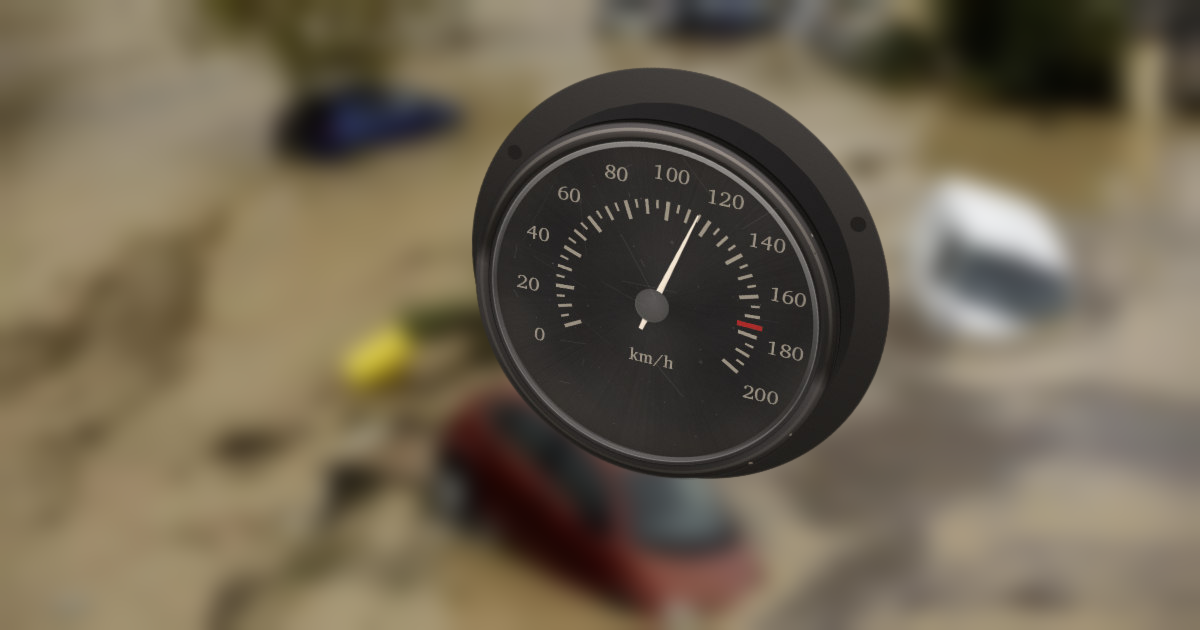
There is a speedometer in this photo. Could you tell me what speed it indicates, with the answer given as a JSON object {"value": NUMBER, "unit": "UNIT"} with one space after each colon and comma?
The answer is {"value": 115, "unit": "km/h"}
